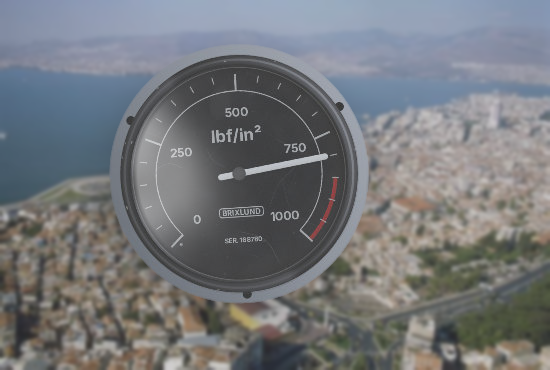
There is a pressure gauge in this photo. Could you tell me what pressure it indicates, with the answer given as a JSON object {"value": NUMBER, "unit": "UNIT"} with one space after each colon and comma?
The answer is {"value": 800, "unit": "psi"}
